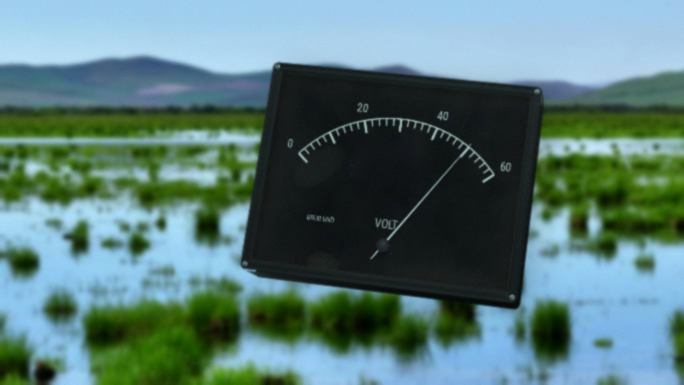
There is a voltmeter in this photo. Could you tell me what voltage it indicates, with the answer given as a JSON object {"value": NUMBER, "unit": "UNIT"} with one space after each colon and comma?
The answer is {"value": 50, "unit": "V"}
